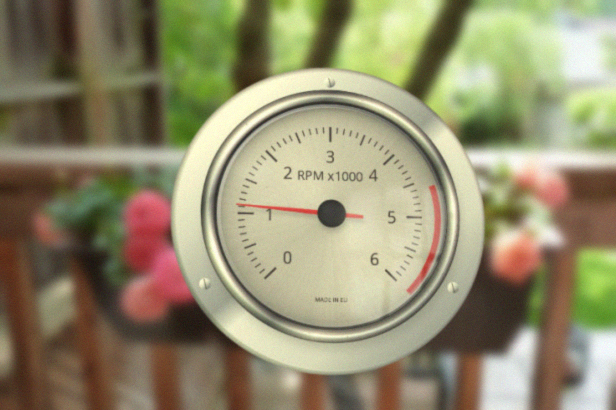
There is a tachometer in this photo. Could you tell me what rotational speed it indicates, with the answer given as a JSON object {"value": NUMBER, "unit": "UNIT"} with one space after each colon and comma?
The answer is {"value": 1100, "unit": "rpm"}
